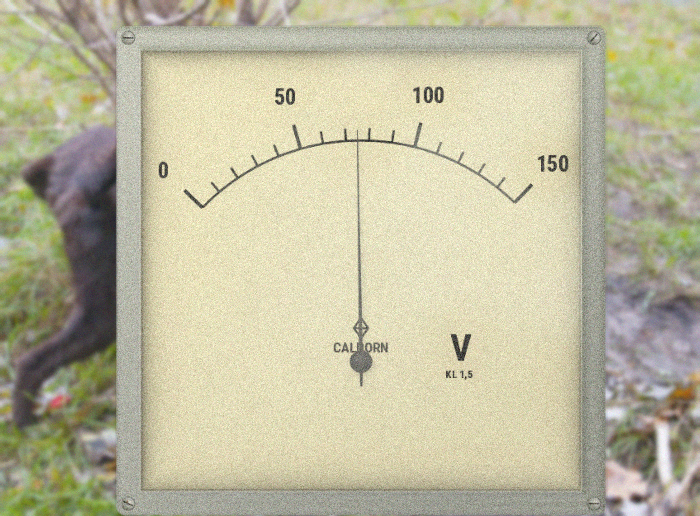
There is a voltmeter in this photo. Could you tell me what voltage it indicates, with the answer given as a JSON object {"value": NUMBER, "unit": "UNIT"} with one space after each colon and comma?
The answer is {"value": 75, "unit": "V"}
